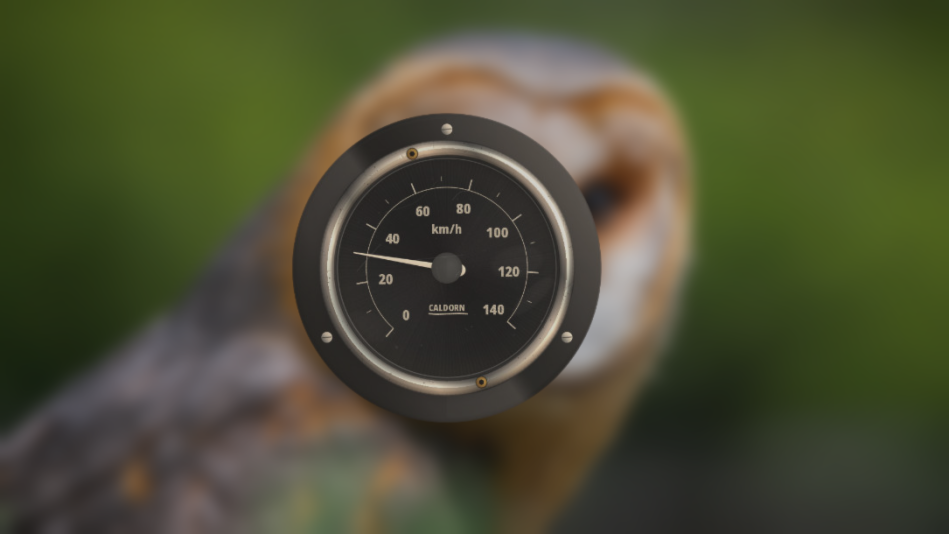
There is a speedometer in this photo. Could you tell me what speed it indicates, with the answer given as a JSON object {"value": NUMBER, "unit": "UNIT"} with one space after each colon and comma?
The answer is {"value": 30, "unit": "km/h"}
